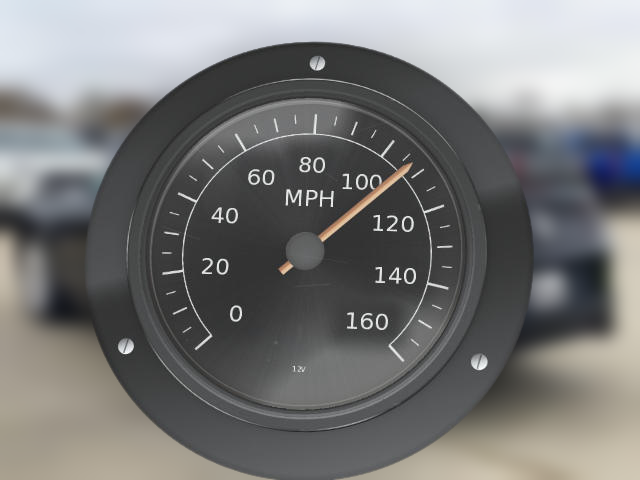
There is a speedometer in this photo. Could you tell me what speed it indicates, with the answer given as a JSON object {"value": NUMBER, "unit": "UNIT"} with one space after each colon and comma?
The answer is {"value": 107.5, "unit": "mph"}
